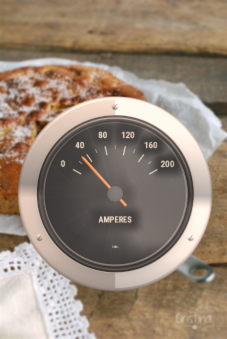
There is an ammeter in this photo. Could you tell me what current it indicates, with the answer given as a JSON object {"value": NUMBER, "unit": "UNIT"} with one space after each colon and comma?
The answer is {"value": 30, "unit": "A"}
